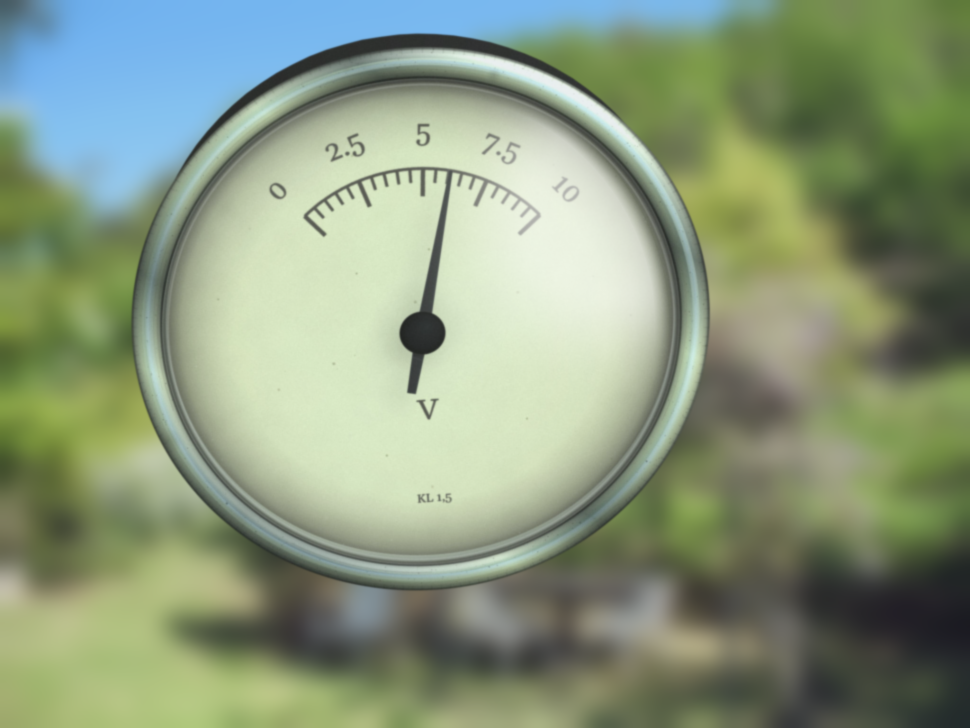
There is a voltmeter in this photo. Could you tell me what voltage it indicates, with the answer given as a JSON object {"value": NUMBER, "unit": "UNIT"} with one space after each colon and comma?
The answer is {"value": 6, "unit": "V"}
